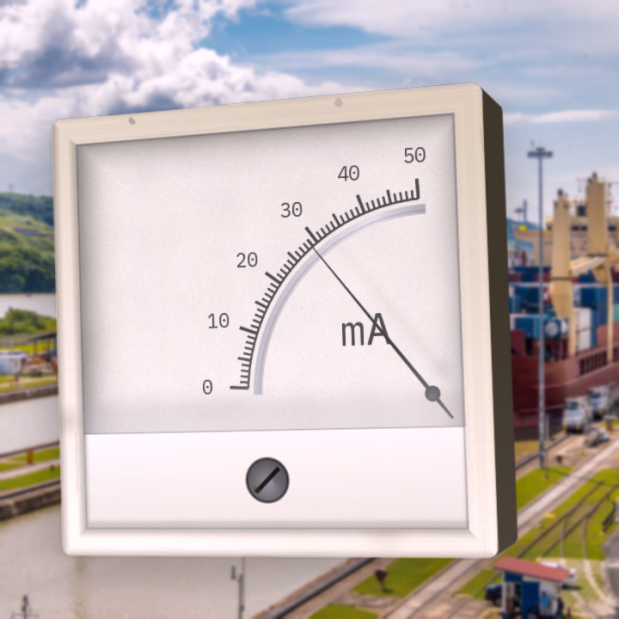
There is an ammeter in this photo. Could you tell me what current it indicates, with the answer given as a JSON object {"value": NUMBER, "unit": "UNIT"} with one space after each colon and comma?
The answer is {"value": 29, "unit": "mA"}
